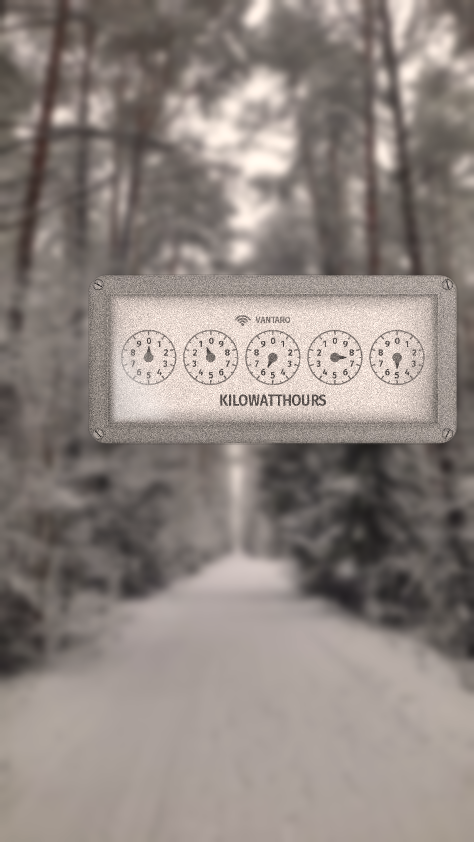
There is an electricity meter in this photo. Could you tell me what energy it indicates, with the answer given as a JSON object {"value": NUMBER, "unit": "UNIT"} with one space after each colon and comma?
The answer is {"value": 575, "unit": "kWh"}
